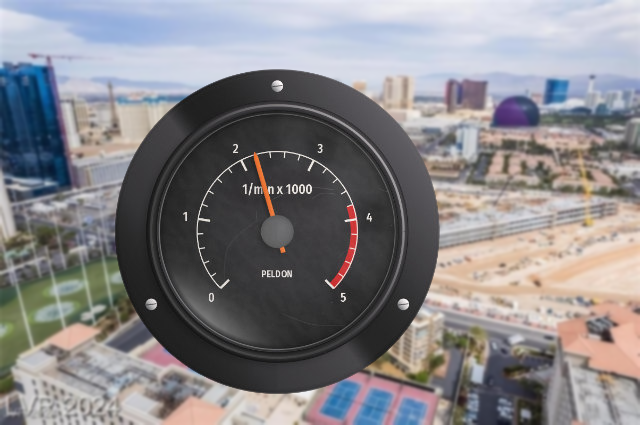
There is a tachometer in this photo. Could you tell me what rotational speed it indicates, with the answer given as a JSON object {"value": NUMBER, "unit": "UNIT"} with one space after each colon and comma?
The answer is {"value": 2200, "unit": "rpm"}
